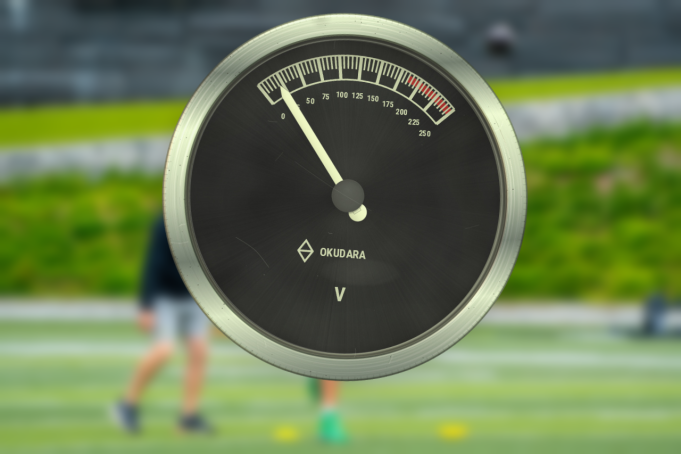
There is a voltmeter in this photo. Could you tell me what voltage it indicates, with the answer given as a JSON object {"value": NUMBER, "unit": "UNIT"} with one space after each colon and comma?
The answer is {"value": 20, "unit": "V"}
